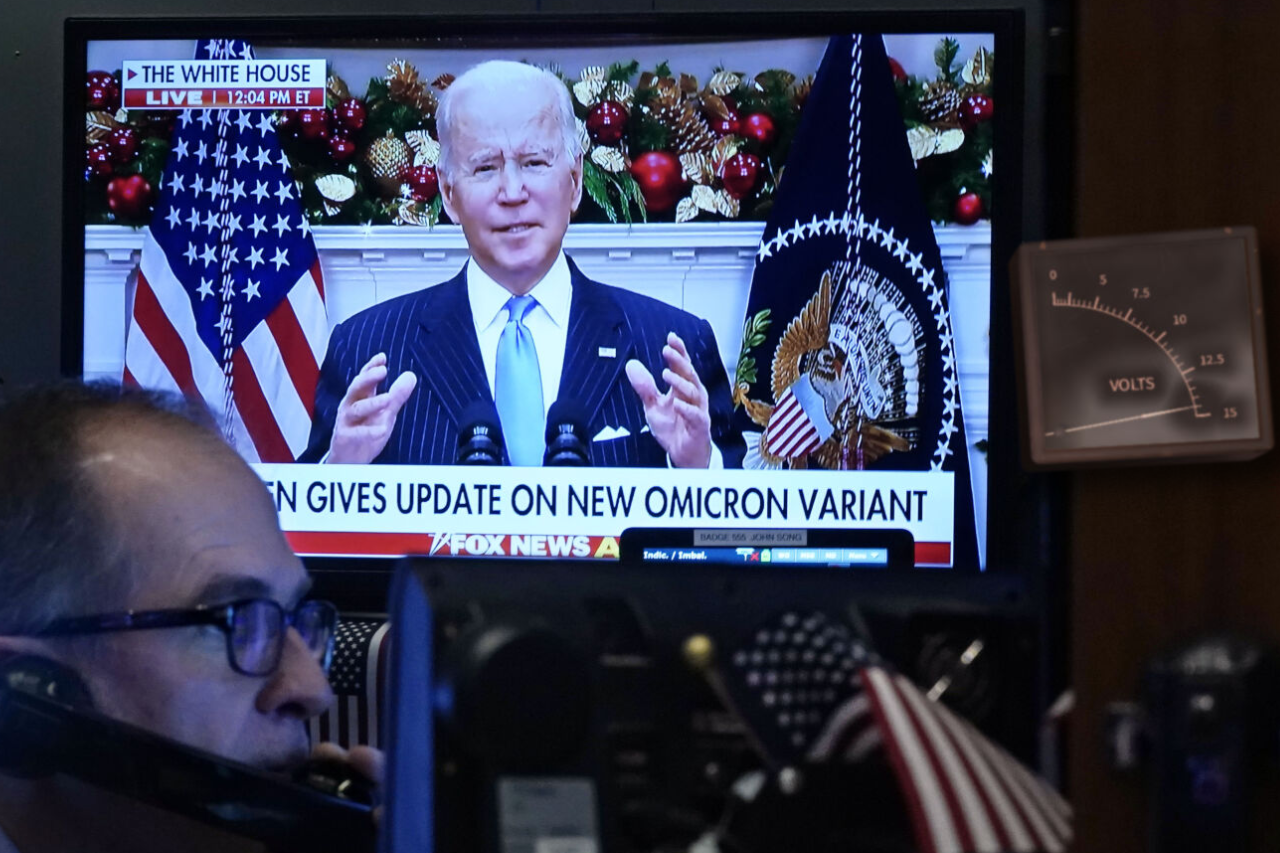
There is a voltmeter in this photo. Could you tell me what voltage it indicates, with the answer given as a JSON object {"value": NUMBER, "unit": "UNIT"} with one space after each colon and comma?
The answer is {"value": 14.5, "unit": "V"}
